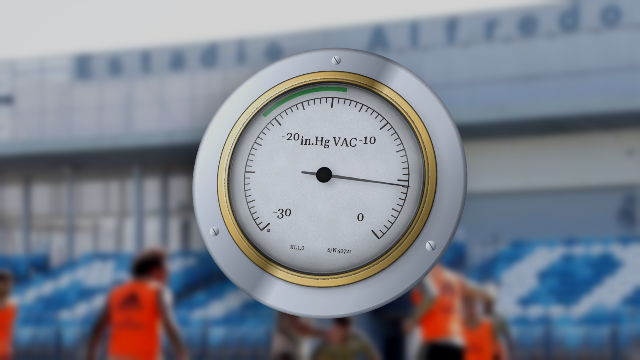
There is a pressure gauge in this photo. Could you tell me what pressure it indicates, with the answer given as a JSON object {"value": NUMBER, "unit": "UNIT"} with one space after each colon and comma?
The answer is {"value": -4.5, "unit": "inHg"}
